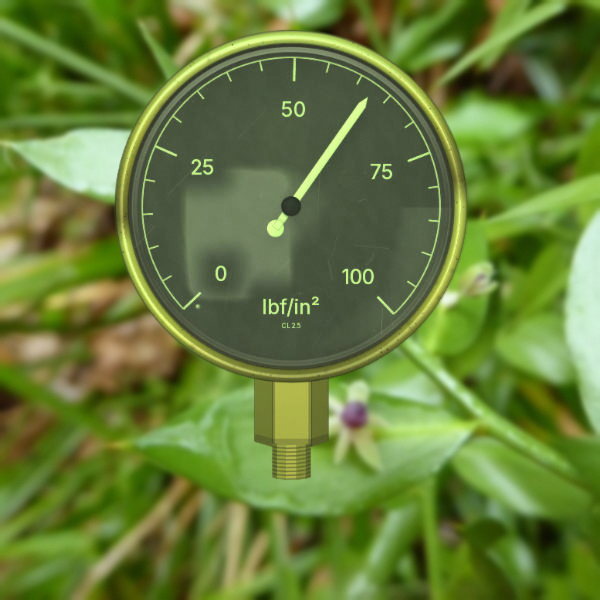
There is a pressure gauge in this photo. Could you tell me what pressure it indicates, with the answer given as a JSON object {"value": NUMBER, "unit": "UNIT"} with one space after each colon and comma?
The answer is {"value": 62.5, "unit": "psi"}
